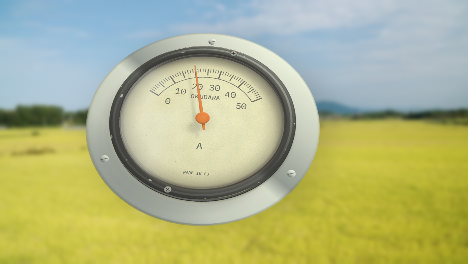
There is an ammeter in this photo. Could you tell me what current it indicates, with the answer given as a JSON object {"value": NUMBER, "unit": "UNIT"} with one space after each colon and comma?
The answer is {"value": 20, "unit": "A"}
